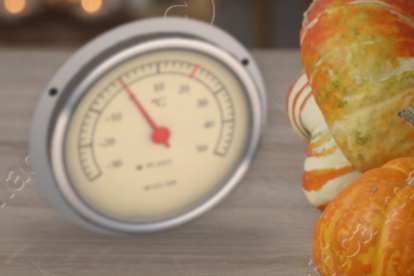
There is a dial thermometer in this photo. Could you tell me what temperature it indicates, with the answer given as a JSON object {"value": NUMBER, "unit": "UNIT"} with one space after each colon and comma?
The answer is {"value": 0, "unit": "°C"}
